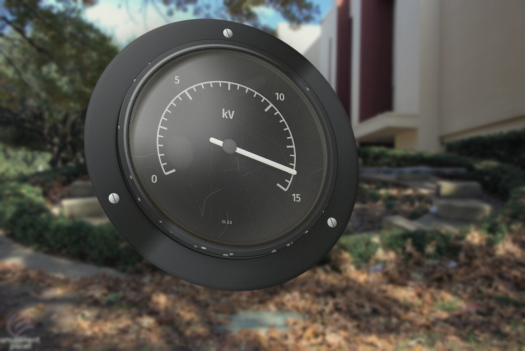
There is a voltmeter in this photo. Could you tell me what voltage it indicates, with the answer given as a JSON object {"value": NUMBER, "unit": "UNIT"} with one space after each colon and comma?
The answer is {"value": 14, "unit": "kV"}
